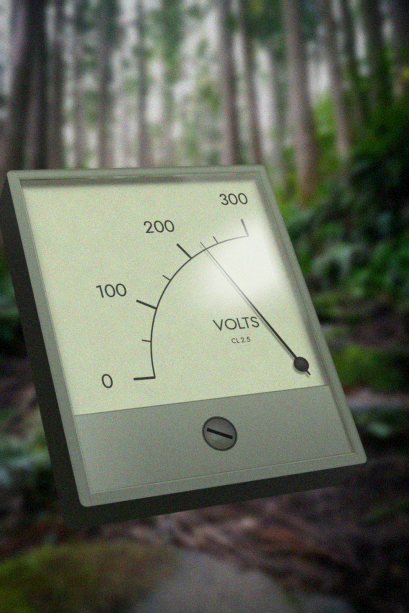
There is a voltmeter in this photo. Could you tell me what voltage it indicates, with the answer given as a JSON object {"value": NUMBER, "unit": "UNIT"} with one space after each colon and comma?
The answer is {"value": 225, "unit": "V"}
